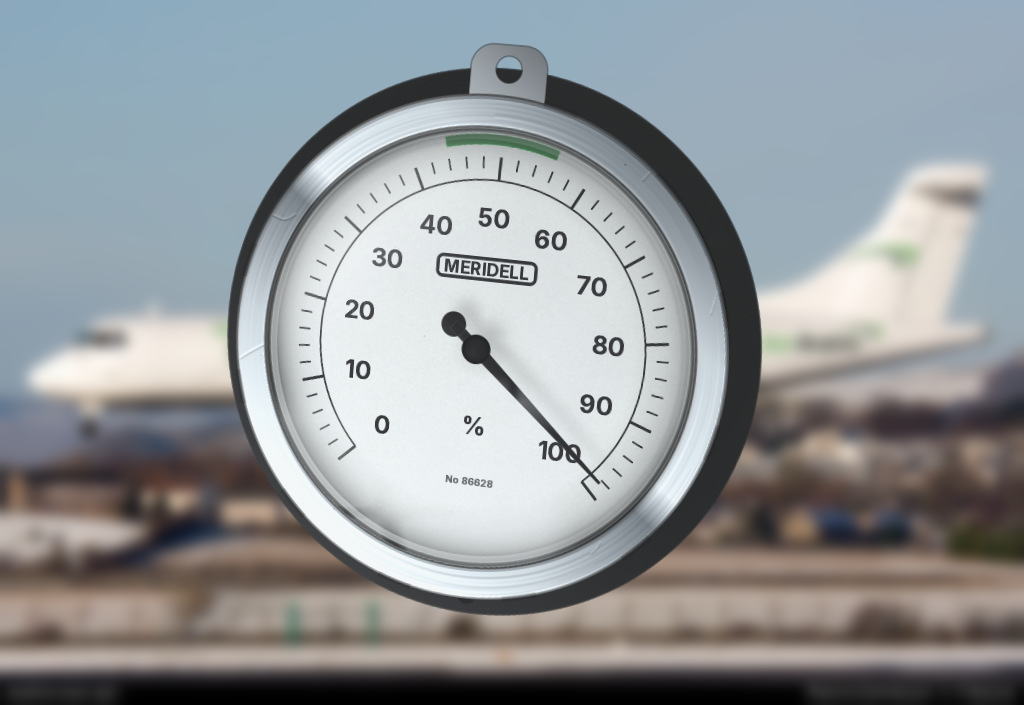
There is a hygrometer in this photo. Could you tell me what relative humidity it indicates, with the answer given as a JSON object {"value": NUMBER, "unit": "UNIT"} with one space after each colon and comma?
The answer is {"value": 98, "unit": "%"}
